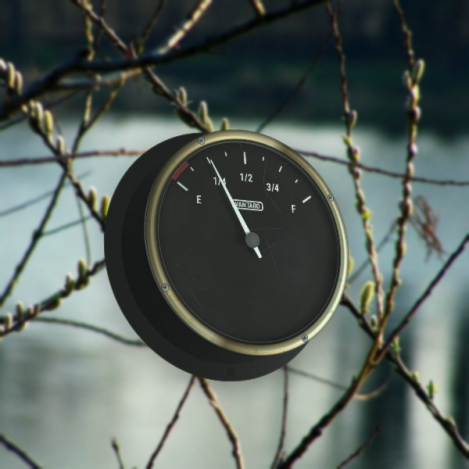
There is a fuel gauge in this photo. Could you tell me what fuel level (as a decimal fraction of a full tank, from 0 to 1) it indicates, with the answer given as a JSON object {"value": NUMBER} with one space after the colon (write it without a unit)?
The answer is {"value": 0.25}
